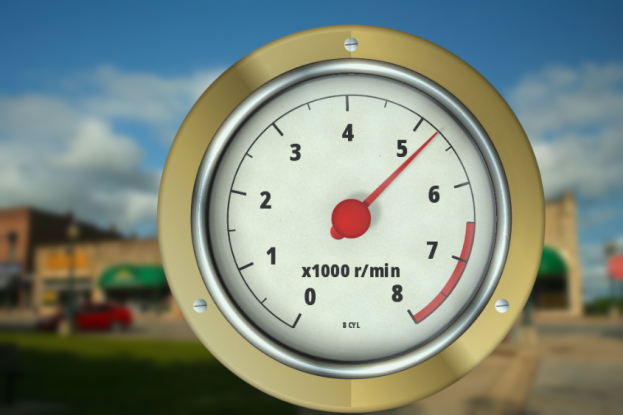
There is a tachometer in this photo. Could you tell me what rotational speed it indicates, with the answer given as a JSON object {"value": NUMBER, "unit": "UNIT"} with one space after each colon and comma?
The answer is {"value": 5250, "unit": "rpm"}
